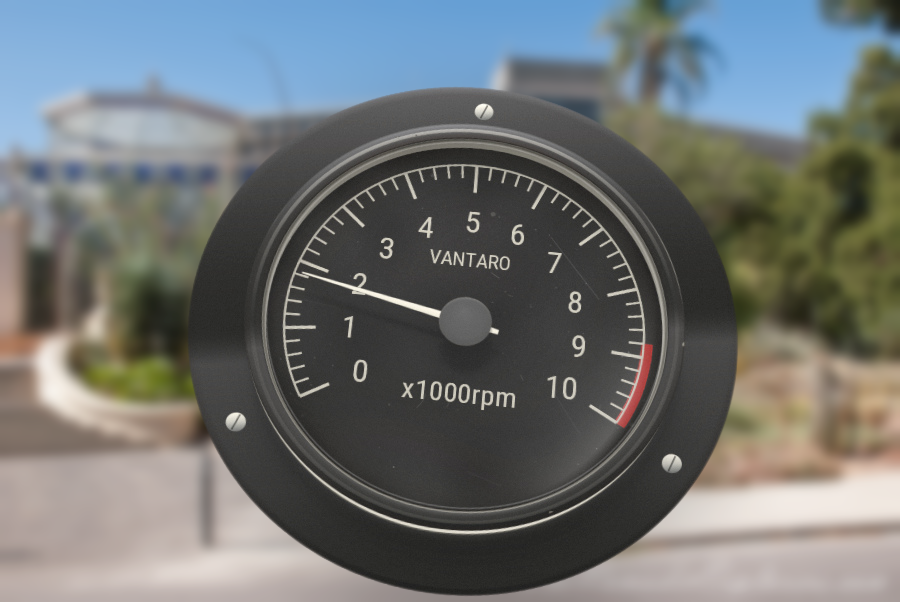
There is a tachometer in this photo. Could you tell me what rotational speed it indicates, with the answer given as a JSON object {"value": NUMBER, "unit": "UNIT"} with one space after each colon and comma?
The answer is {"value": 1800, "unit": "rpm"}
